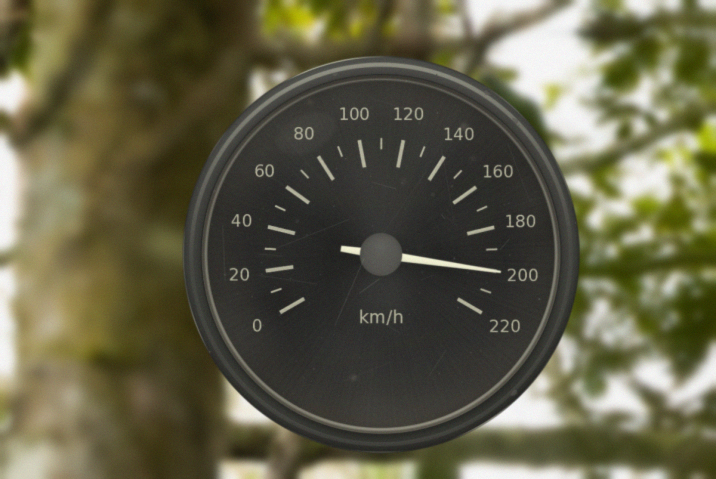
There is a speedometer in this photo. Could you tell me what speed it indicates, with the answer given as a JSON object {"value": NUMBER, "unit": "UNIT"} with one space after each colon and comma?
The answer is {"value": 200, "unit": "km/h"}
